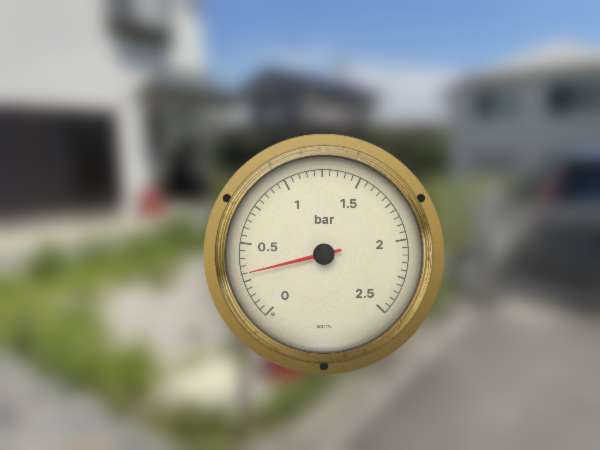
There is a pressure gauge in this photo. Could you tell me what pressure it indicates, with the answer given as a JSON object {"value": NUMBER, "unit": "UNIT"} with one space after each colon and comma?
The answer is {"value": 0.3, "unit": "bar"}
